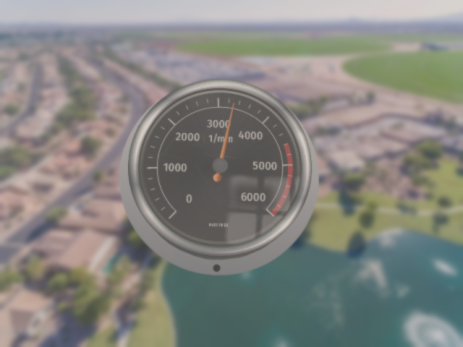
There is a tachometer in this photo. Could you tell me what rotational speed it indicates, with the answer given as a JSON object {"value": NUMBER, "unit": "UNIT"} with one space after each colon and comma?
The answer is {"value": 3300, "unit": "rpm"}
